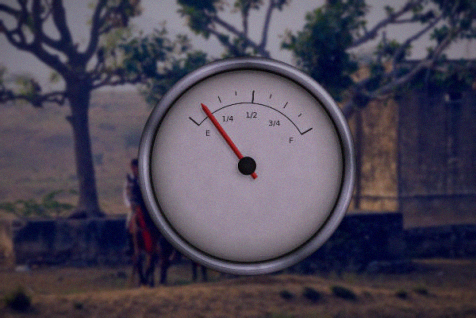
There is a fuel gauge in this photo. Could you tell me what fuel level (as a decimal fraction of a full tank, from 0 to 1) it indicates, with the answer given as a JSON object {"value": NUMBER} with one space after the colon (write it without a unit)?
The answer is {"value": 0.125}
